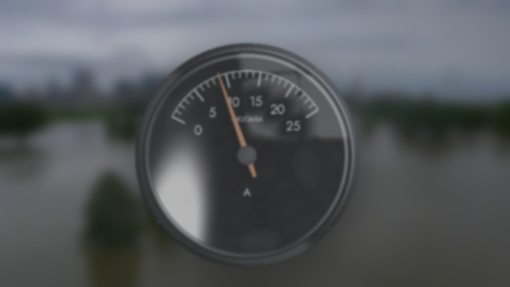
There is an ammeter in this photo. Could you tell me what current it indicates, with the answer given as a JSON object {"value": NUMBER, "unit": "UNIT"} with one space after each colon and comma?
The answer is {"value": 9, "unit": "A"}
